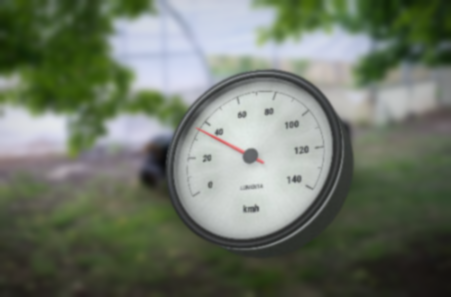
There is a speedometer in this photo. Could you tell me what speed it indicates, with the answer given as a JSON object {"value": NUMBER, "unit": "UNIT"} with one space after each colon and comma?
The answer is {"value": 35, "unit": "km/h"}
